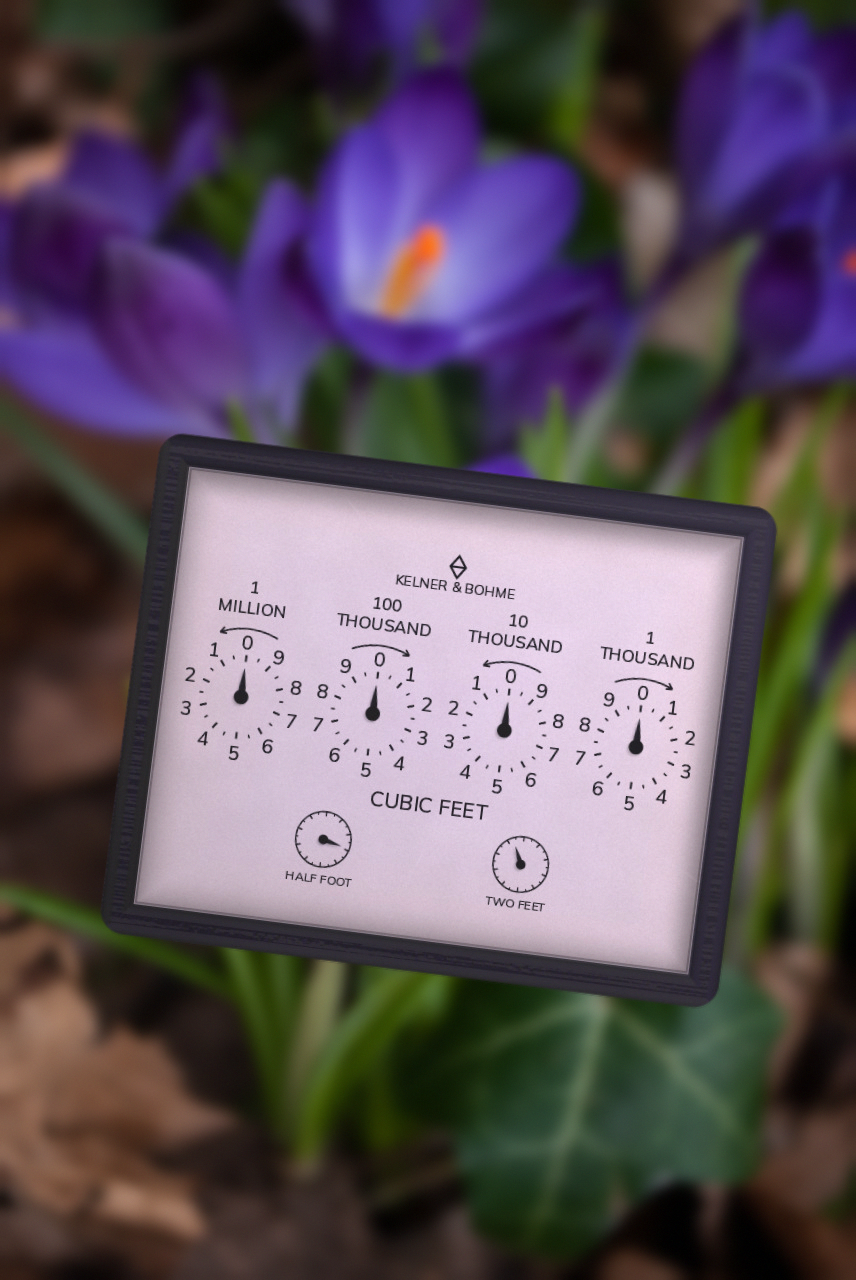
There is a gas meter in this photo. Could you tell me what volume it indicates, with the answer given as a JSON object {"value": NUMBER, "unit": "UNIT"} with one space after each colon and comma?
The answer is {"value": 0, "unit": "ft³"}
